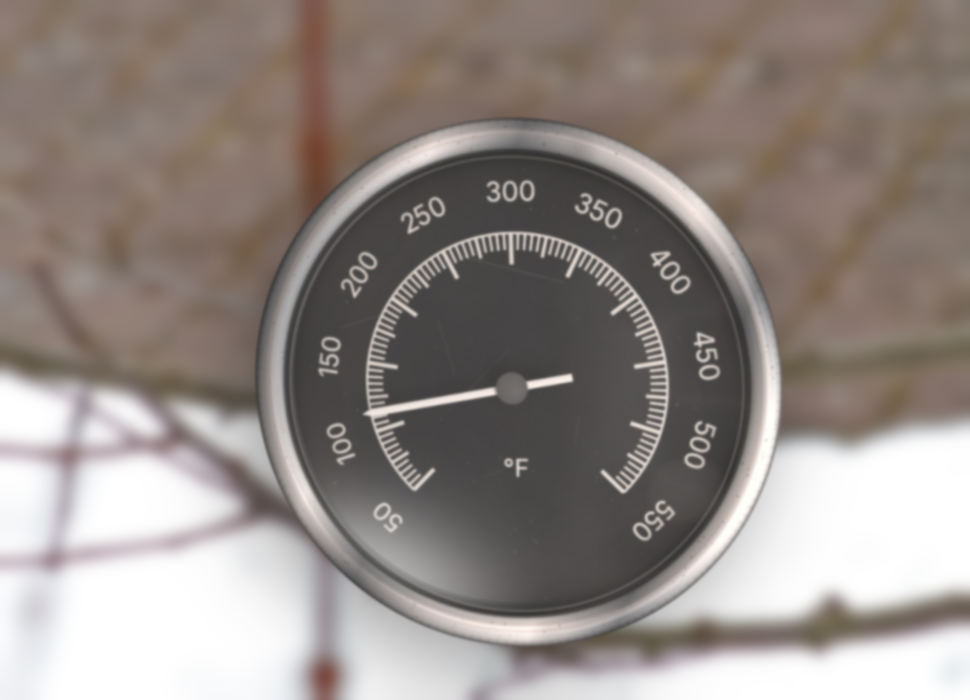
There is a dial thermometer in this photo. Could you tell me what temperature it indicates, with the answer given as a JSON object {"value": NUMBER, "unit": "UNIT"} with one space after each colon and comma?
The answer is {"value": 115, "unit": "°F"}
